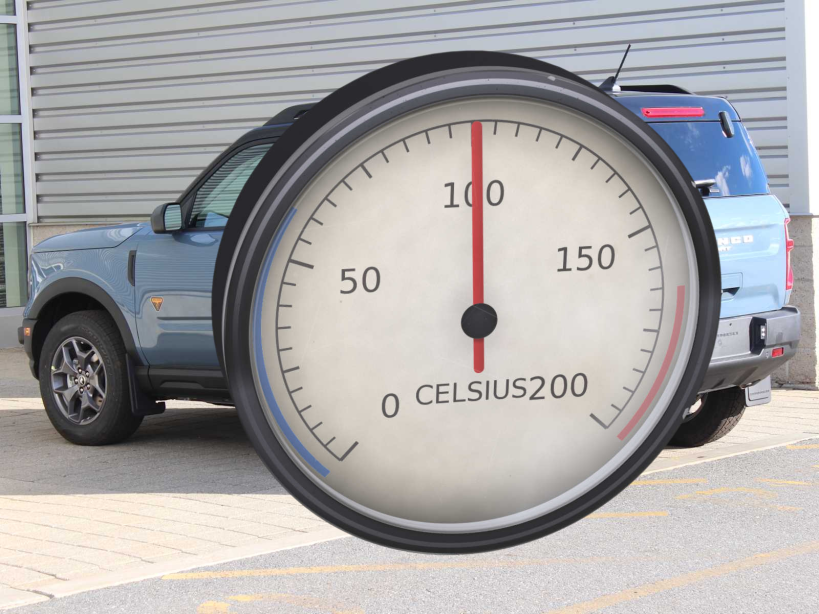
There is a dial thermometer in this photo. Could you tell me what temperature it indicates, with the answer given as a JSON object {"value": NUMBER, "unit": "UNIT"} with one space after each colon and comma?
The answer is {"value": 100, "unit": "°C"}
